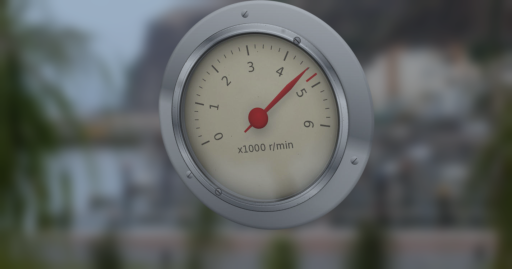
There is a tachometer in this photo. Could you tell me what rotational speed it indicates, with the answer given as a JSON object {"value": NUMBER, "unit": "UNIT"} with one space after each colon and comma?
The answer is {"value": 4600, "unit": "rpm"}
